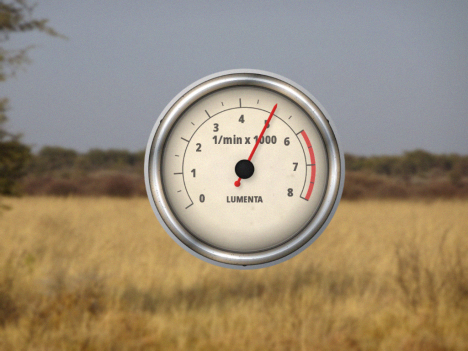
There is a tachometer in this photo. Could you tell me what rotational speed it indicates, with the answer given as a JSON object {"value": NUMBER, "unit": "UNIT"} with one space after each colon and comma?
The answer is {"value": 5000, "unit": "rpm"}
